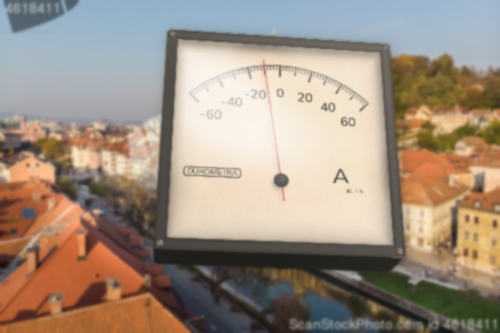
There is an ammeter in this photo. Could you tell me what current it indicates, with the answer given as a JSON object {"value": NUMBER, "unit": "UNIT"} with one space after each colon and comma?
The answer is {"value": -10, "unit": "A"}
